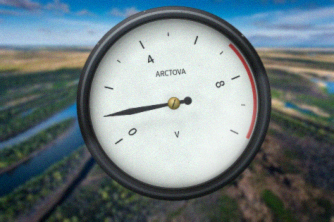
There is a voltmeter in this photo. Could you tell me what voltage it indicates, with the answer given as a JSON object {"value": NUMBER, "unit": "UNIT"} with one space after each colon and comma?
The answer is {"value": 1, "unit": "V"}
